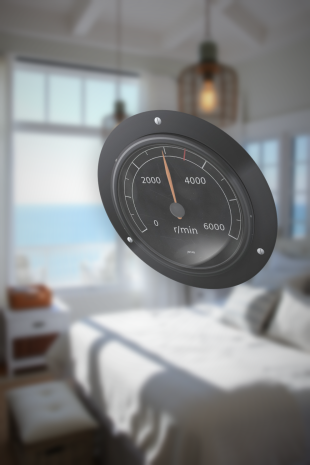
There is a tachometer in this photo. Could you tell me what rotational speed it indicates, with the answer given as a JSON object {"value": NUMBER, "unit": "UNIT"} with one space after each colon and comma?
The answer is {"value": 3000, "unit": "rpm"}
